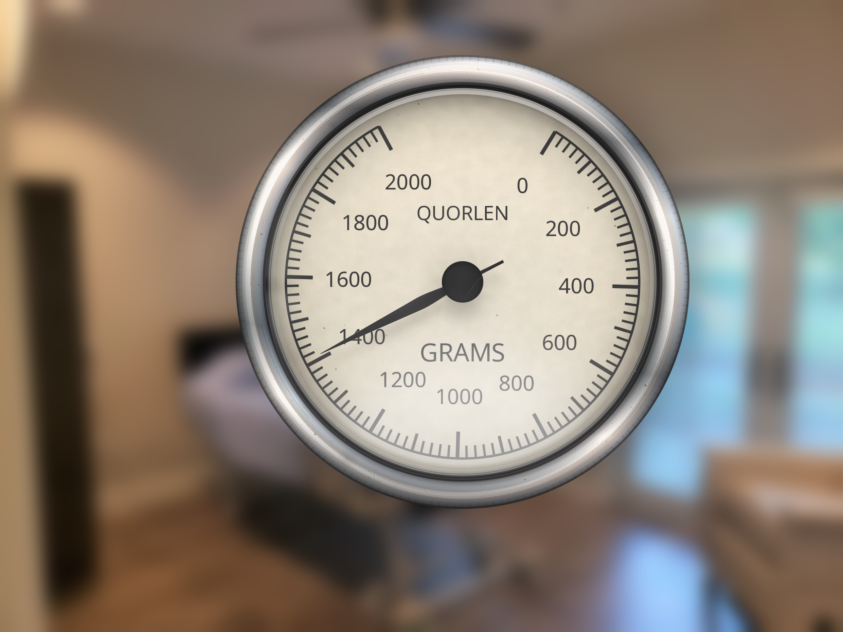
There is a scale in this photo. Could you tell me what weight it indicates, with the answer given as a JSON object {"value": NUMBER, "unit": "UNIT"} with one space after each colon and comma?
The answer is {"value": 1410, "unit": "g"}
